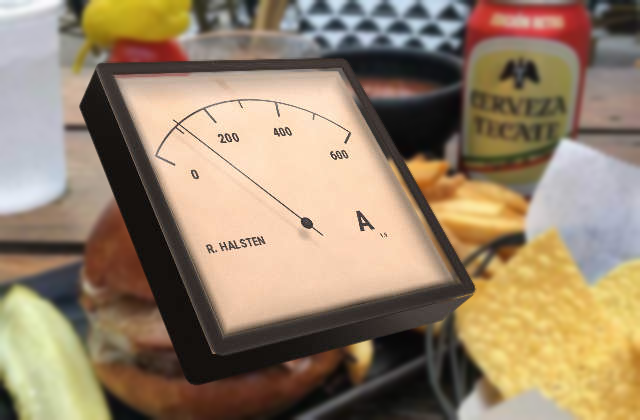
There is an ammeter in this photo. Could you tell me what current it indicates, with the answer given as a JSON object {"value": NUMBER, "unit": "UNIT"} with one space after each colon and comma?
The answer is {"value": 100, "unit": "A"}
